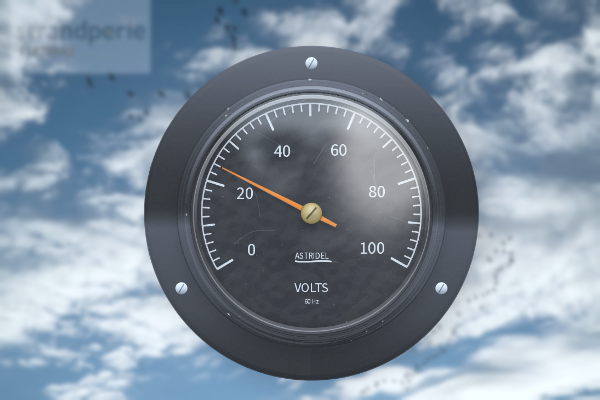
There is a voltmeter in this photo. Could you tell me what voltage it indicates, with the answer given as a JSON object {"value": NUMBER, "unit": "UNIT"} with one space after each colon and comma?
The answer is {"value": 24, "unit": "V"}
